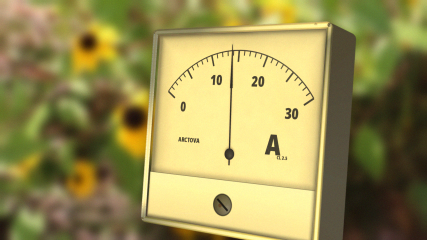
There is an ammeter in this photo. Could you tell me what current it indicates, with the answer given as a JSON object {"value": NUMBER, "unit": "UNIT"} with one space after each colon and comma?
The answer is {"value": 14, "unit": "A"}
